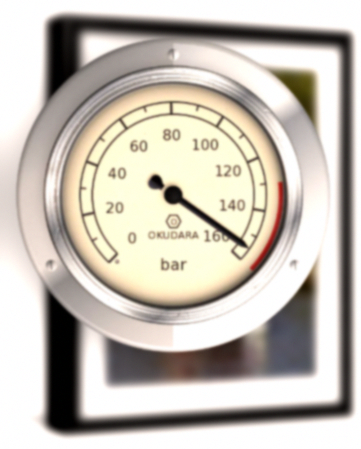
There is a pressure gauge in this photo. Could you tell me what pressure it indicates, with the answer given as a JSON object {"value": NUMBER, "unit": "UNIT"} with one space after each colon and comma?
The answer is {"value": 155, "unit": "bar"}
